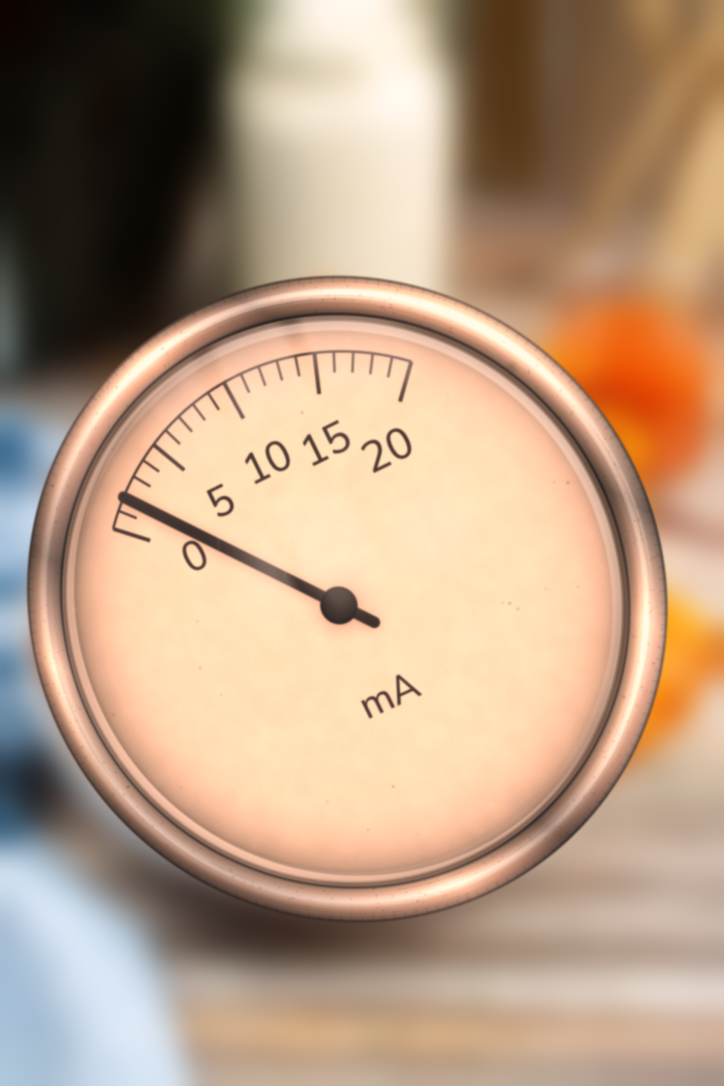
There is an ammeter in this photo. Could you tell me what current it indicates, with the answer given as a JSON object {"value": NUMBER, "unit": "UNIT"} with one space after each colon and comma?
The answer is {"value": 2, "unit": "mA"}
